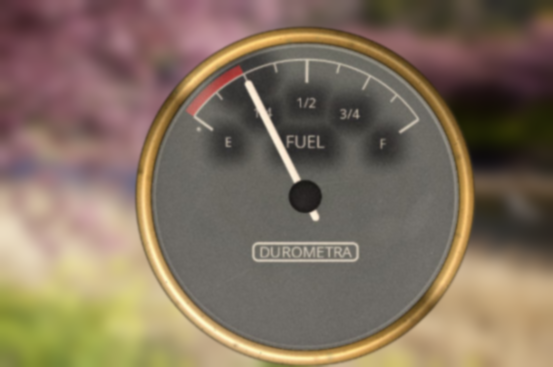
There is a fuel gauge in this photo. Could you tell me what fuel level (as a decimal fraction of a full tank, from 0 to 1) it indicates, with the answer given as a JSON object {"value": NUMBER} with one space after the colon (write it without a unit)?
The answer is {"value": 0.25}
